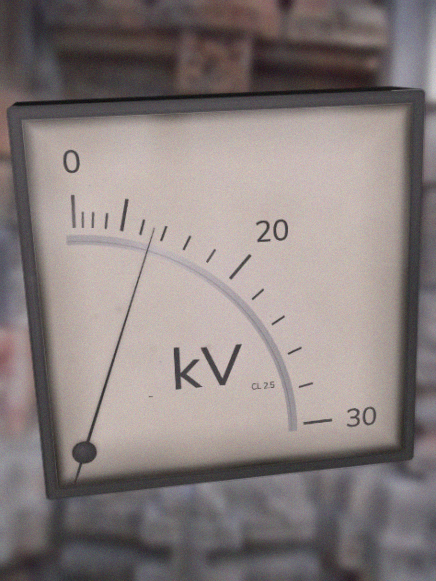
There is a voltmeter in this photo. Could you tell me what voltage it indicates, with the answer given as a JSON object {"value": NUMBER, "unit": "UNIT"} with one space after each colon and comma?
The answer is {"value": 13, "unit": "kV"}
